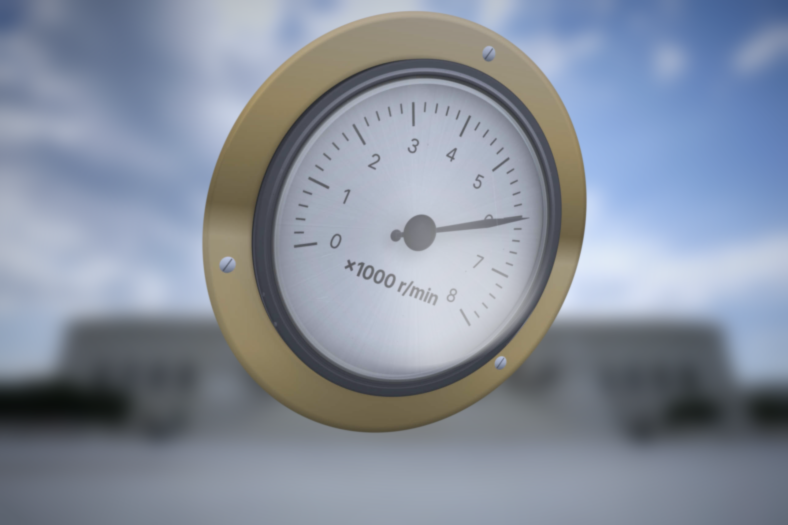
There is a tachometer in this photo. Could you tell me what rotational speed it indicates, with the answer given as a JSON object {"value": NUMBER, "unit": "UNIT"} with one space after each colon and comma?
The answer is {"value": 6000, "unit": "rpm"}
